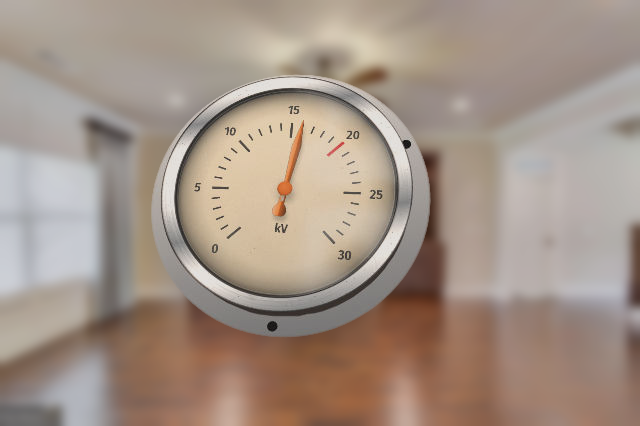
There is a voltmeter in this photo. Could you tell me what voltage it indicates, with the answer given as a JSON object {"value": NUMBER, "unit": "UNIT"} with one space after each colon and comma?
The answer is {"value": 16, "unit": "kV"}
